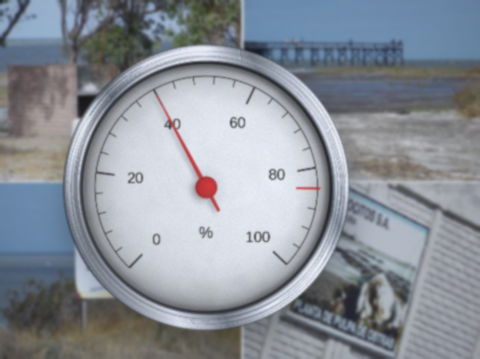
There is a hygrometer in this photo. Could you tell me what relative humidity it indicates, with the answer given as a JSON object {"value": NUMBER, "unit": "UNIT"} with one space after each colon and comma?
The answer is {"value": 40, "unit": "%"}
